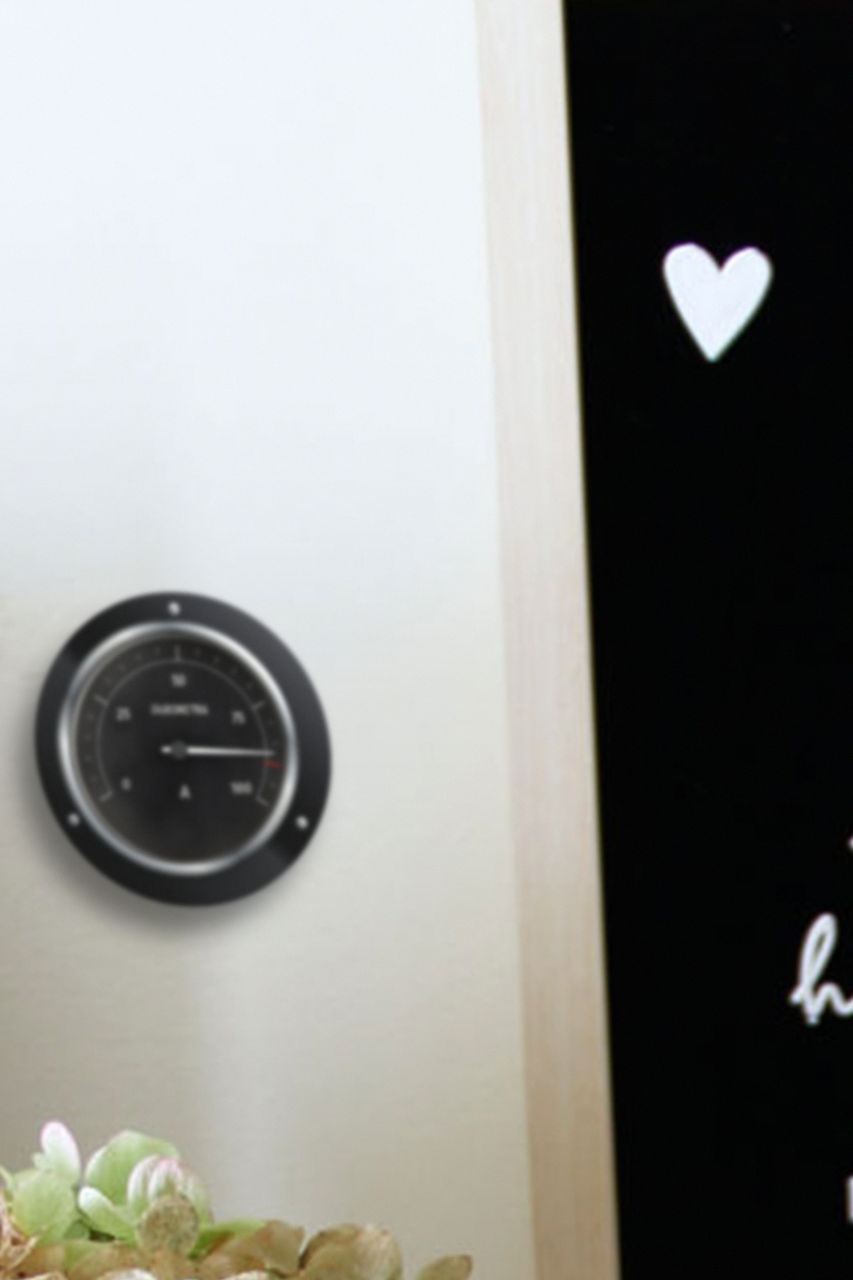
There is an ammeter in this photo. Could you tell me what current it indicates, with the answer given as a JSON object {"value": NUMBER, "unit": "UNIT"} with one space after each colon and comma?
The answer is {"value": 87.5, "unit": "A"}
